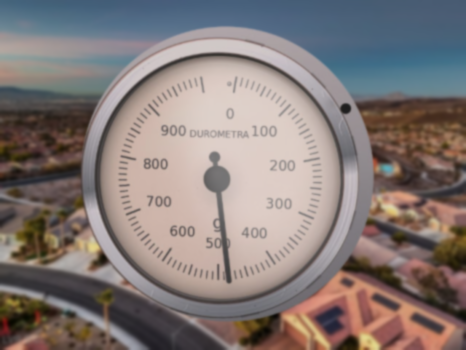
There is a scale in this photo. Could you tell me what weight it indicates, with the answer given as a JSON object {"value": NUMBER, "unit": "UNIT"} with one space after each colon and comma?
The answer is {"value": 480, "unit": "g"}
